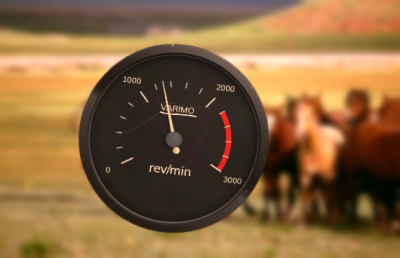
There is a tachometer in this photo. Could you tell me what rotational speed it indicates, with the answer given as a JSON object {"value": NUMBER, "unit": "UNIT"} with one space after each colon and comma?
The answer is {"value": 1300, "unit": "rpm"}
